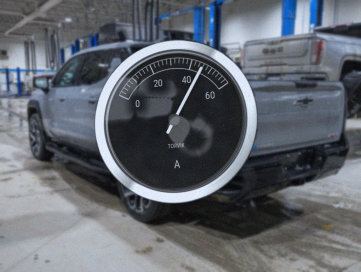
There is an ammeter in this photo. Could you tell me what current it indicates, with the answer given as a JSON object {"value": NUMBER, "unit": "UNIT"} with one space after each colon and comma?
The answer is {"value": 46, "unit": "A"}
